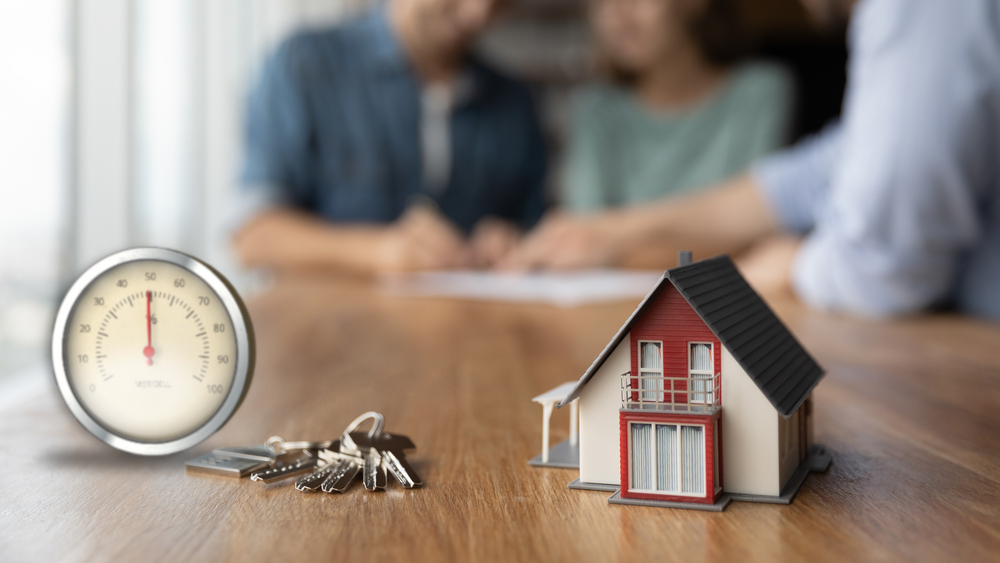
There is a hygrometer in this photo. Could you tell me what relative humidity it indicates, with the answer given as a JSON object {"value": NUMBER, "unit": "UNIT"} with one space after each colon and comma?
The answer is {"value": 50, "unit": "%"}
